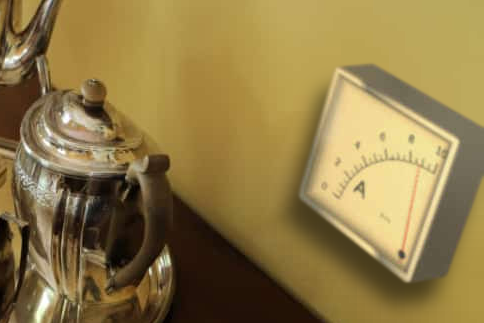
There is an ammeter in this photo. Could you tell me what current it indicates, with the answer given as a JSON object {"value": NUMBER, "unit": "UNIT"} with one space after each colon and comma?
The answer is {"value": 9, "unit": "A"}
